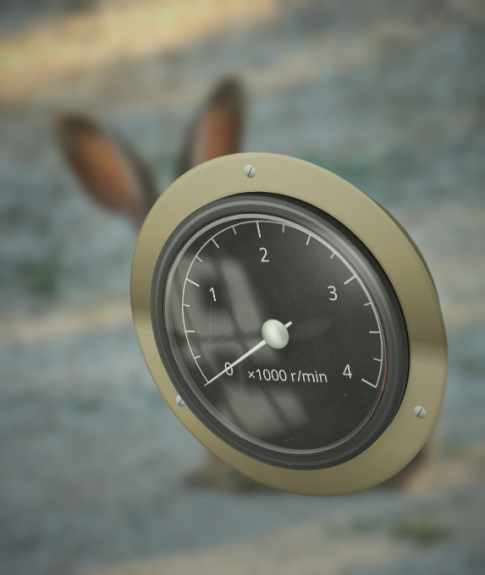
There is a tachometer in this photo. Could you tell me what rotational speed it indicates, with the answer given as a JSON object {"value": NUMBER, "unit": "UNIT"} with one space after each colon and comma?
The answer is {"value": 0, "unit": "rpm"}
